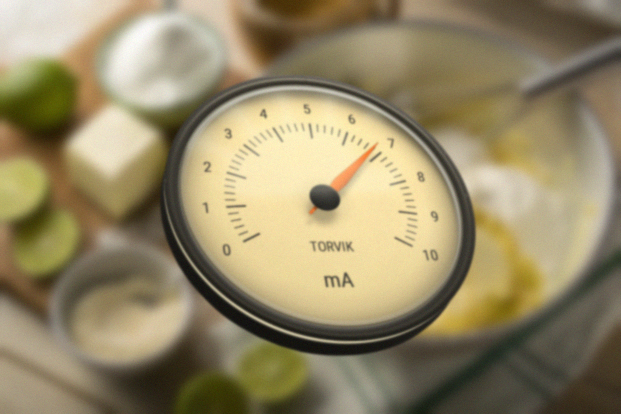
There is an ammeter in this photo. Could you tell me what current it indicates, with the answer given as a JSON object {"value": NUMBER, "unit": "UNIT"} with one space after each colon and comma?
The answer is {"value": 6.8, "unit": "mA"}
